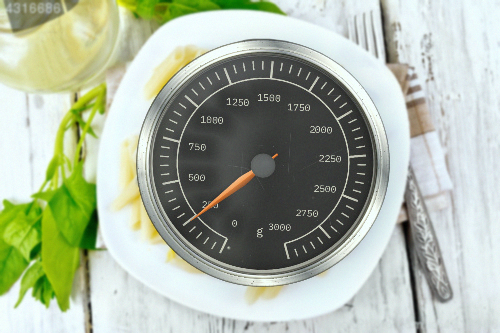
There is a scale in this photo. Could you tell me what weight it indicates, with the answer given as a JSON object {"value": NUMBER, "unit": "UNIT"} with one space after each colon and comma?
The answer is {"value": 250, "unit": "g"}
